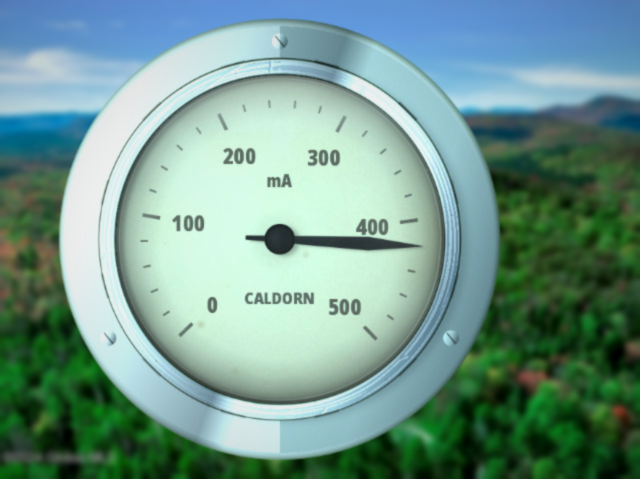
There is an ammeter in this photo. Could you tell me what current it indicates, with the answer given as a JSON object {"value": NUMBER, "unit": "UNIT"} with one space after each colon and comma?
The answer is {"value": 420, "unit": "mA"}
